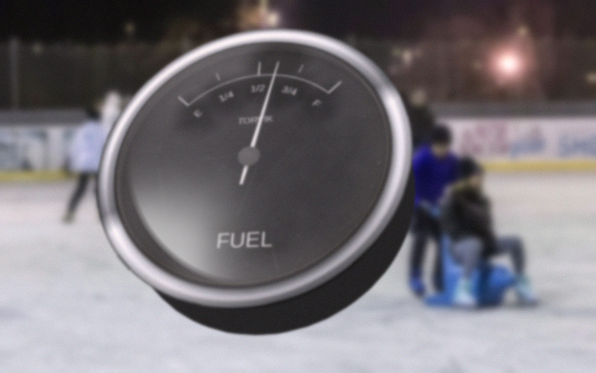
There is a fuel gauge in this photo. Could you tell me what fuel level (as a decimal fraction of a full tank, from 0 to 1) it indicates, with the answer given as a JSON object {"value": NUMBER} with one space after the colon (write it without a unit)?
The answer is {"value": 0.625}
